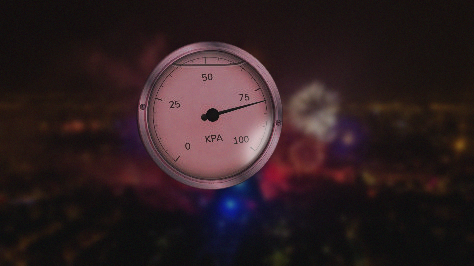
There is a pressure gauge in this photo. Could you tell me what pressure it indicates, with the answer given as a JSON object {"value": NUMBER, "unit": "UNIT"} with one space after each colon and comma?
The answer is {"value": 80, "unit": "kPa"}
